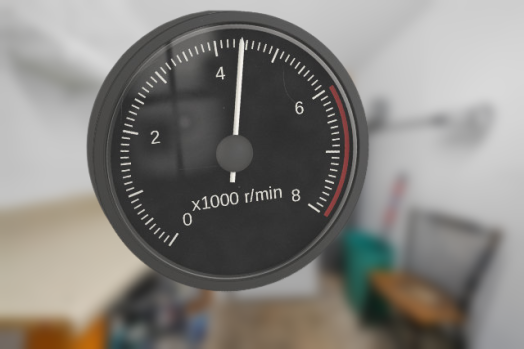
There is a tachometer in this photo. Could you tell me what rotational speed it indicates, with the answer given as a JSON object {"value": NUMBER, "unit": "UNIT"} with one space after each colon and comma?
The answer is {"value": 4400, "unit": "rpm"}
